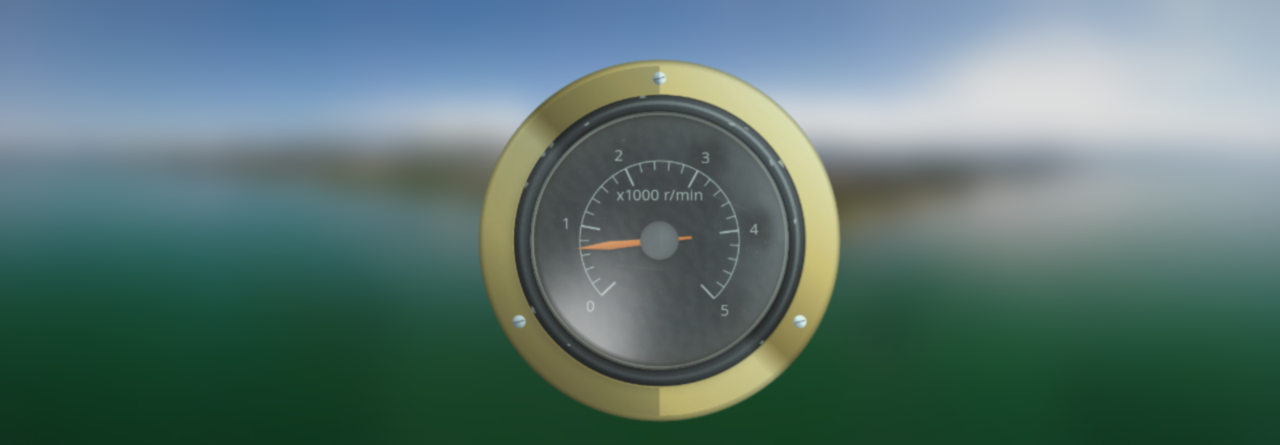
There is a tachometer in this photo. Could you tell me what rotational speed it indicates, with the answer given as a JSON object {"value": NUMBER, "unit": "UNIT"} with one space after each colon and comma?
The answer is {"value": 700, "unit": "rpm"}
